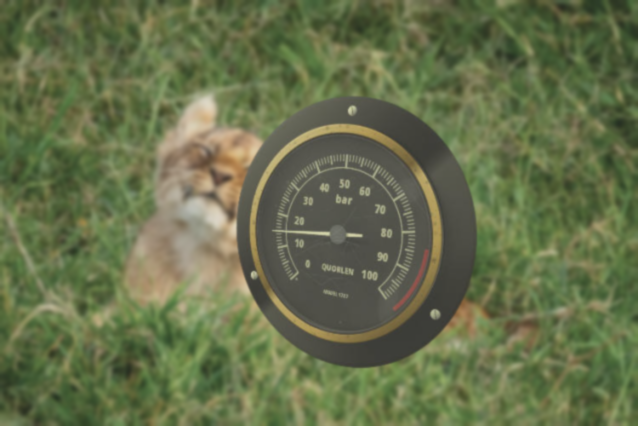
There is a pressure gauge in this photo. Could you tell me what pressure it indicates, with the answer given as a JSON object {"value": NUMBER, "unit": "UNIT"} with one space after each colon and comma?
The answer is {"value": 15, "unit": "bar"}
